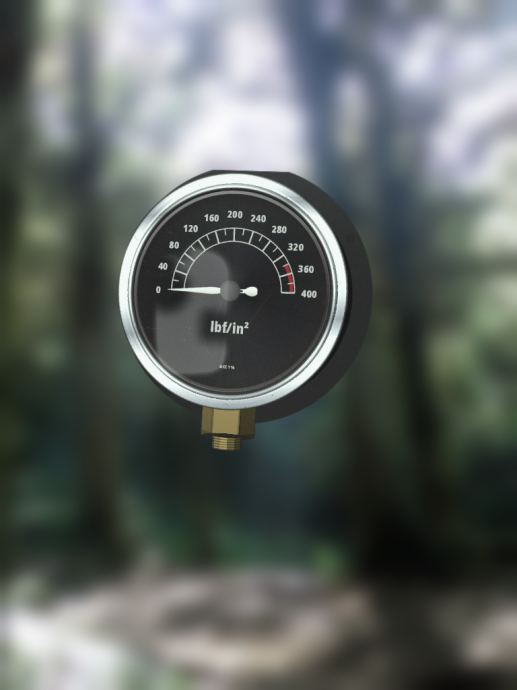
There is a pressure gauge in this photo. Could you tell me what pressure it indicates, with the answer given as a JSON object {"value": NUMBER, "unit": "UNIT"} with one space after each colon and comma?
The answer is {"value": 0, "unit": "psi"}
